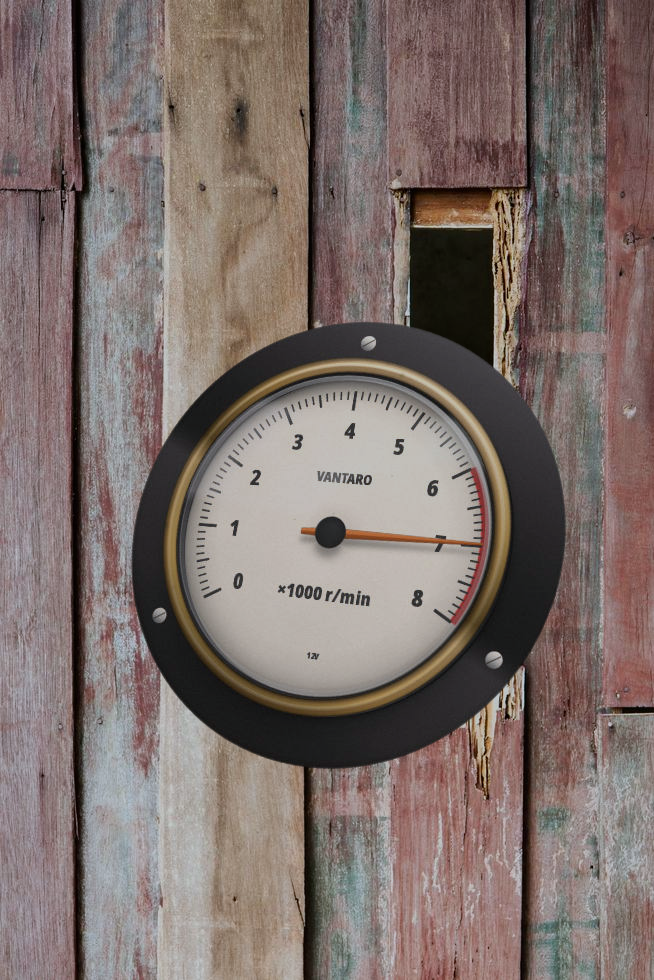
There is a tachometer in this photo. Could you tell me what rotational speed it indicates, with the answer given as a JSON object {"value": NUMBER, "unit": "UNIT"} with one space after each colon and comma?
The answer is {"value": 7000, "unit": "rpm"}
